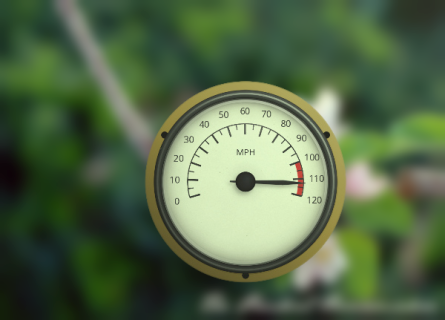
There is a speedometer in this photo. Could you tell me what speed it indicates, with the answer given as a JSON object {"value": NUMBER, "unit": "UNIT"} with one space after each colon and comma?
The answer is {"value": 112.5, "unit": "mph"}
